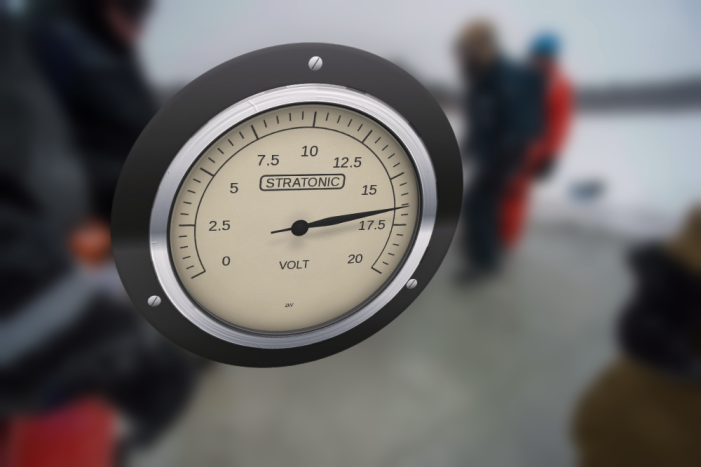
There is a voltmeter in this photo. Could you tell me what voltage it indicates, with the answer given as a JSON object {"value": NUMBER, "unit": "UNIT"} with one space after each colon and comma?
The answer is {"value": 16.5, "unit": "V"}
